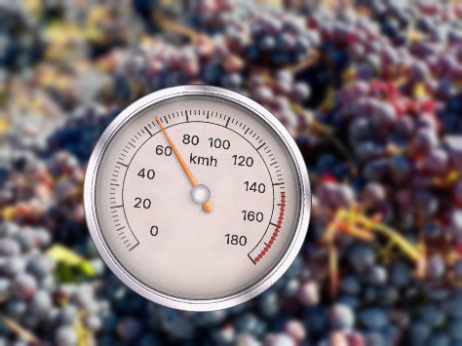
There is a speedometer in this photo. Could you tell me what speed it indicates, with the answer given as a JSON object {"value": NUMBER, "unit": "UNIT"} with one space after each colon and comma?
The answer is {"value": 66, "unit": "km/h"}
